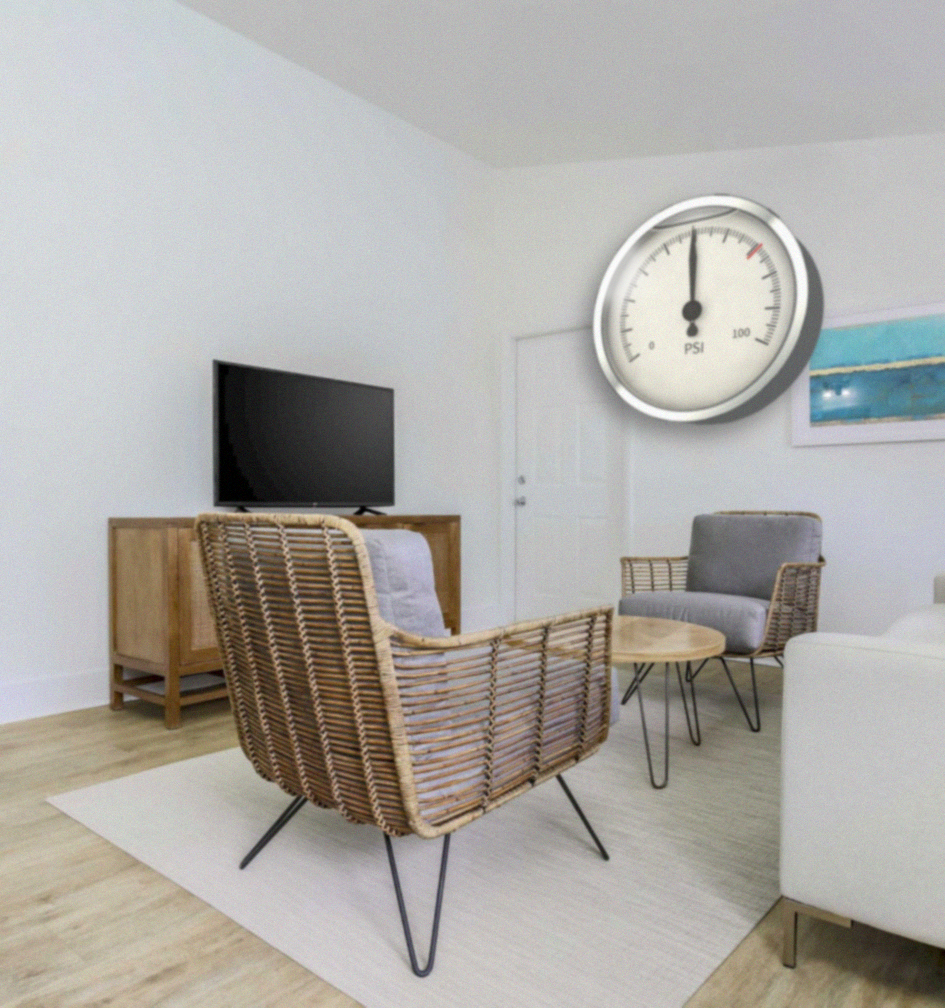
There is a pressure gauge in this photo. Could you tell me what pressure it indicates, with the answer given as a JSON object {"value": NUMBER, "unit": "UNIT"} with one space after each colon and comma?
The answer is {"value": 50, "unit": "psi"}
